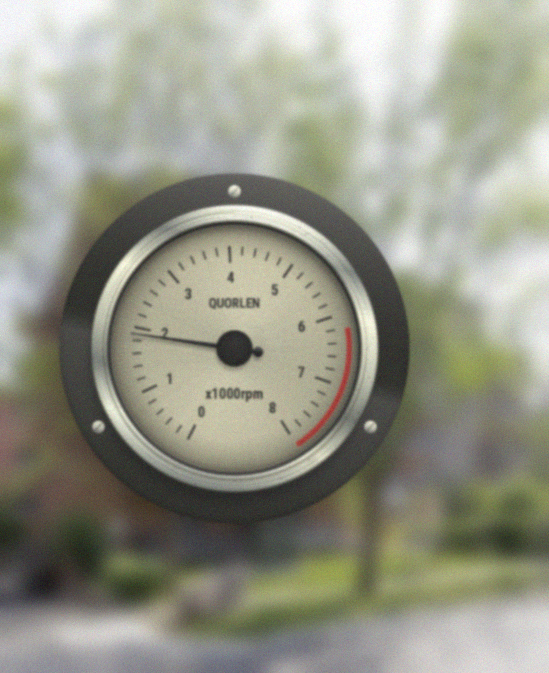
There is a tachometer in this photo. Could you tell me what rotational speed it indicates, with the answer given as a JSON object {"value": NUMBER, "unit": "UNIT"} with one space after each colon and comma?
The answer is {"value": 1900, "unit": "rpm"}
